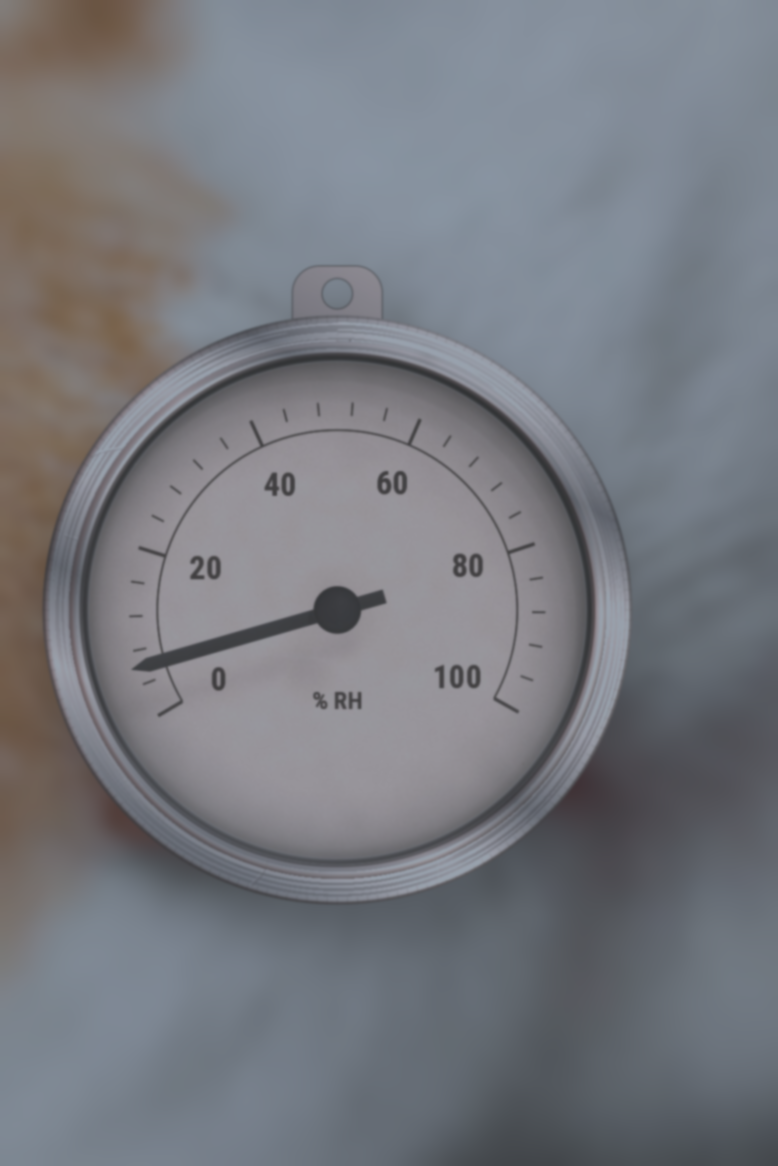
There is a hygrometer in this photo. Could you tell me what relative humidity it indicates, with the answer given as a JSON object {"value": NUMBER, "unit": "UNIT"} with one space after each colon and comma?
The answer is {"value": 6, "unit": "%"}
